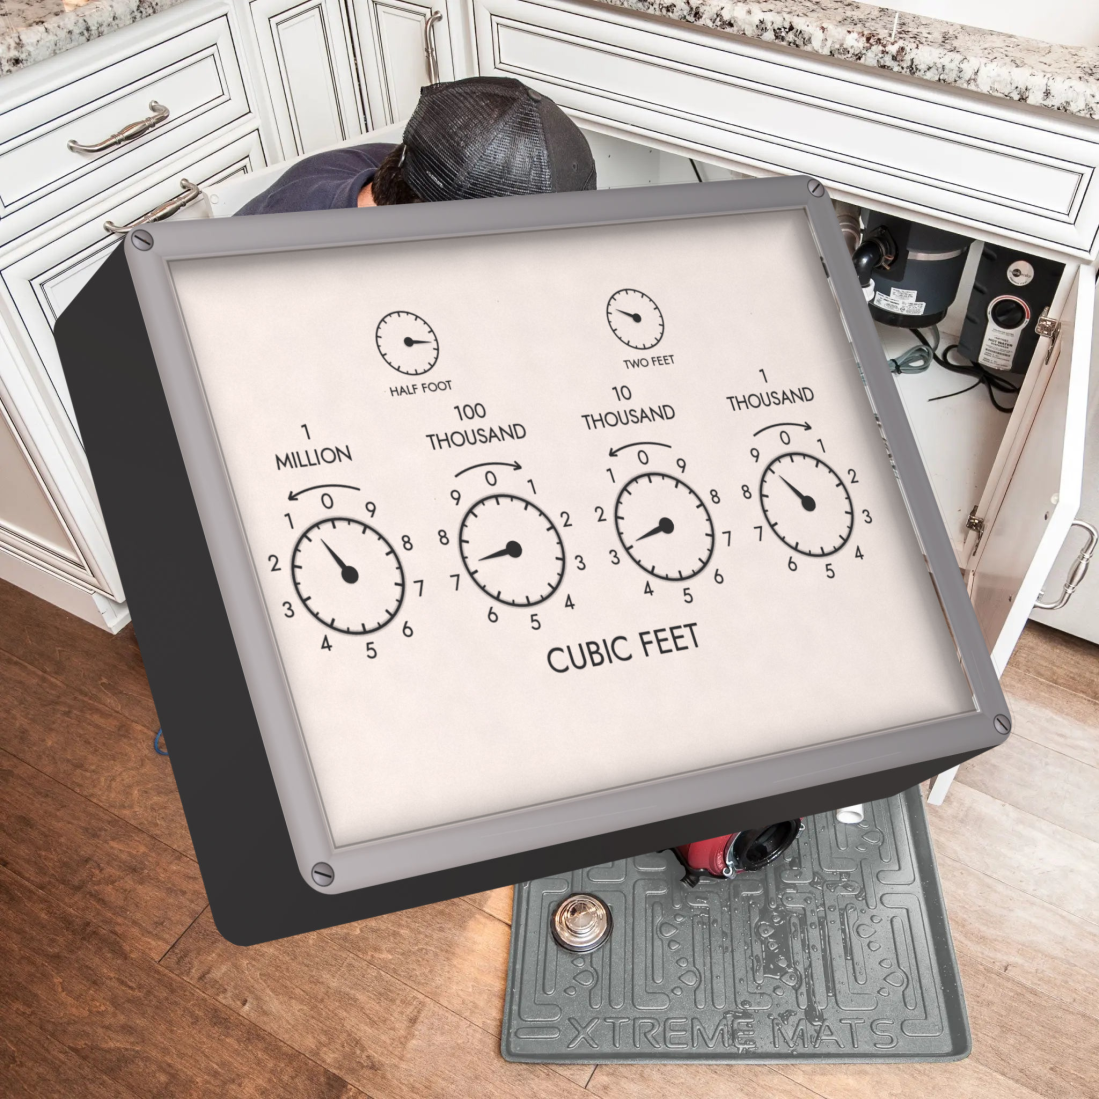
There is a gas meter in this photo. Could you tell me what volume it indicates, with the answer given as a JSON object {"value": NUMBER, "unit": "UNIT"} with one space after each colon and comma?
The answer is {"value": 72900, "unit": "ft³"}
